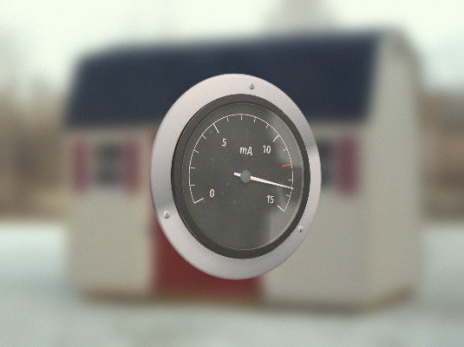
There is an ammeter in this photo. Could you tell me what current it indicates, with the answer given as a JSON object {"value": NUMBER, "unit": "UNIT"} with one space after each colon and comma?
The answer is {"value": 13.5, "unit": "mA"}
